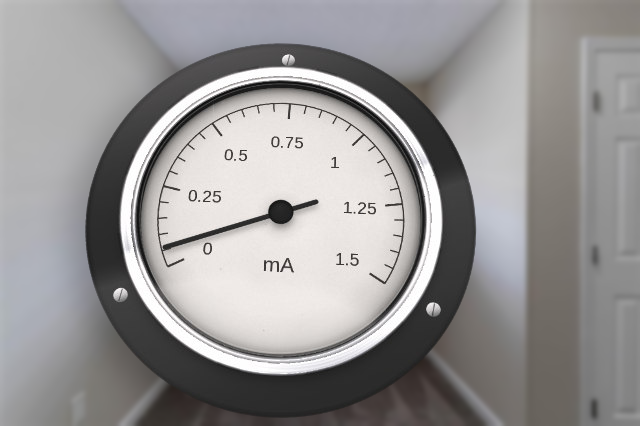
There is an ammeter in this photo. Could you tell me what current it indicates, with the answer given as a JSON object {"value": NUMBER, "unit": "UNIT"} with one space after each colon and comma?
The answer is {"value": 0.05, "unit": "mA"}
